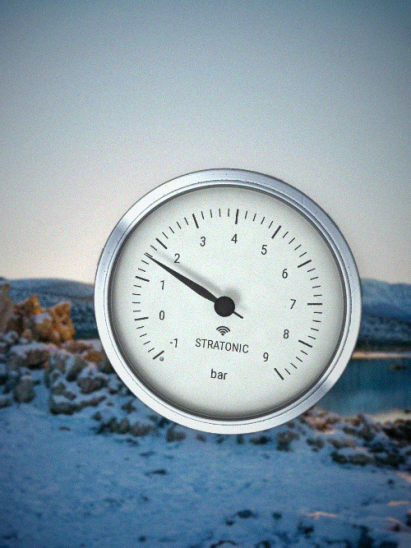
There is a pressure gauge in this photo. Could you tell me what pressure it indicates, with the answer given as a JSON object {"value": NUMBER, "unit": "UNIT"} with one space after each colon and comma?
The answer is {"value": 1.6, "unit": "bar"}
